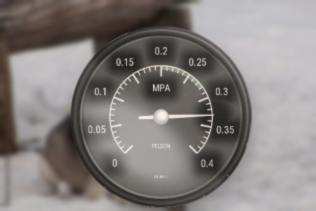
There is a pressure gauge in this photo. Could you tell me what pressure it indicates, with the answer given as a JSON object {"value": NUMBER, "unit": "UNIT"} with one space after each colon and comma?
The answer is {"value": 0.33, "unit": "MPa"}
